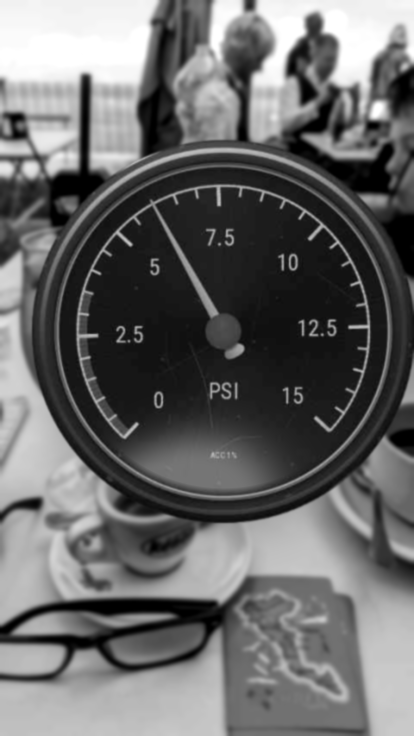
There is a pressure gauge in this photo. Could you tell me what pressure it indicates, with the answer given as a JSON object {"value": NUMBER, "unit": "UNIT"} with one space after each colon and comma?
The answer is {"value": 6, "unit": "psi"}
